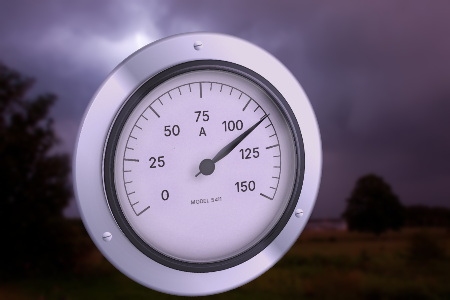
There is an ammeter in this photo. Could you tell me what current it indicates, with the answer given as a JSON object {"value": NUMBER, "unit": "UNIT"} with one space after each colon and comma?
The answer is {"value": 110, "unit": "A"}
